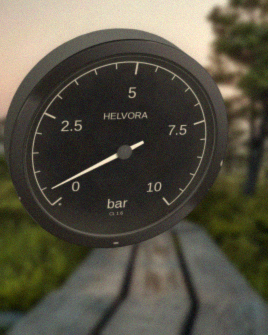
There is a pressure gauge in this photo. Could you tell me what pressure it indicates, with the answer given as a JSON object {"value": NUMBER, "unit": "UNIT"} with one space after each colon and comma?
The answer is {"value": 0.5, "unit": "bar"}
